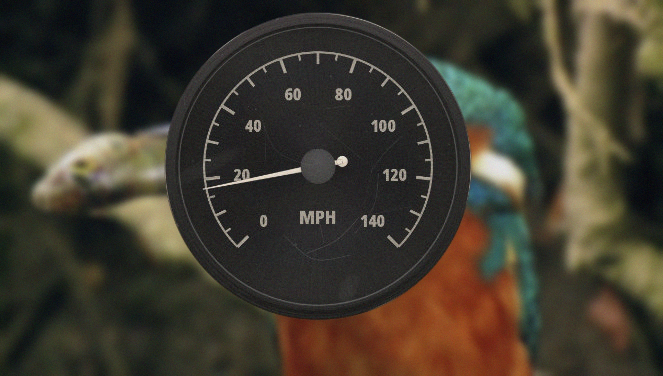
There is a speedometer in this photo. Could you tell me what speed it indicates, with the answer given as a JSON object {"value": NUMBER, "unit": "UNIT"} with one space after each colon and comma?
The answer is {"value": 17.5, "unit": "mph"}
